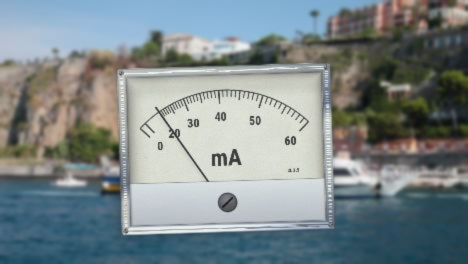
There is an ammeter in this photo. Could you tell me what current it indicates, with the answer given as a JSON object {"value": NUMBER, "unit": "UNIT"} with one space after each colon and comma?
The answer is {"value": 20, "unit": "mA"}
